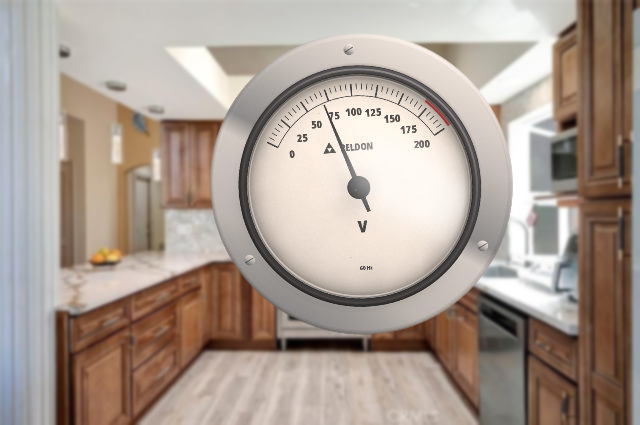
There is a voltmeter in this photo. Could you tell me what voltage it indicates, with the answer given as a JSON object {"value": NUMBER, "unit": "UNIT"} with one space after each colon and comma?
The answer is {"value": 70, "unit": "V"}
